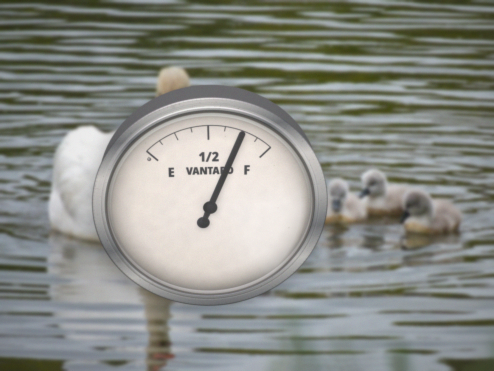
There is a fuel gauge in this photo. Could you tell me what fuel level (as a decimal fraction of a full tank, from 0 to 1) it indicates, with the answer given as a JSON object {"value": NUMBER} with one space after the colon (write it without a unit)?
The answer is {"value": 0.75}
